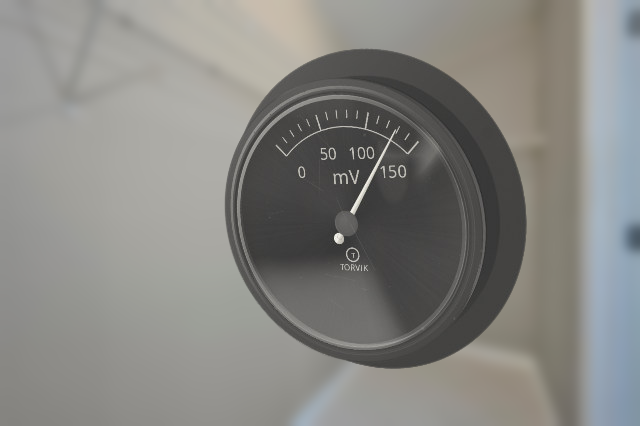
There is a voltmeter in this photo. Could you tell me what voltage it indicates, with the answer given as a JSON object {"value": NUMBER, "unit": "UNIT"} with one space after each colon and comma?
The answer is {"value": 130, "unit": "mV"}
